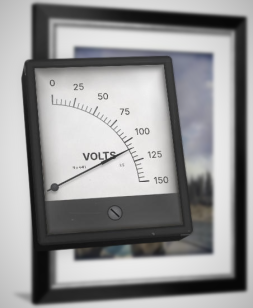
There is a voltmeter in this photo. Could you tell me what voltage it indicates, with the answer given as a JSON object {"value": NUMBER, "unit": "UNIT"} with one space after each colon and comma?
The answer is {"value": 110, "unit": "V"}
